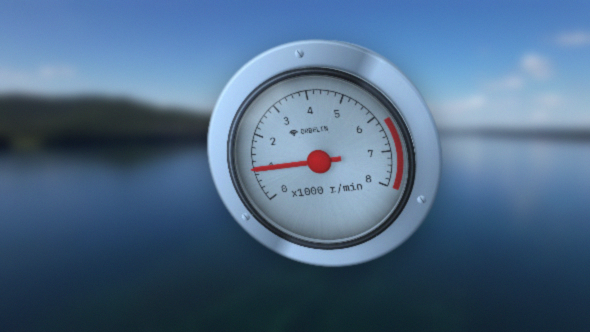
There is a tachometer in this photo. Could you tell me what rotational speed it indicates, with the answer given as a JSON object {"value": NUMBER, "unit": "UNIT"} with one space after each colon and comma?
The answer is {"value": 1000, "unit": "rpm"}
